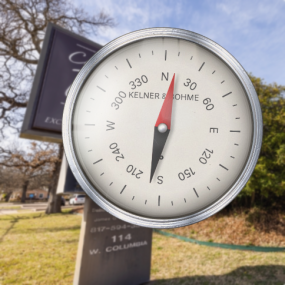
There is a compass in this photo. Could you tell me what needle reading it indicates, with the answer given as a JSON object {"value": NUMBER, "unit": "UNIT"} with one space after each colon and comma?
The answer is {"value": 10, "unit": "°"}
